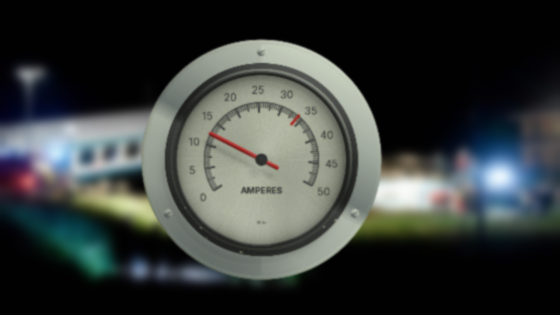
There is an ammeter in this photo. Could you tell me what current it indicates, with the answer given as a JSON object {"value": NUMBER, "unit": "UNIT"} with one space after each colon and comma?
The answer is {"value": 12.5, "unit": "A"}
